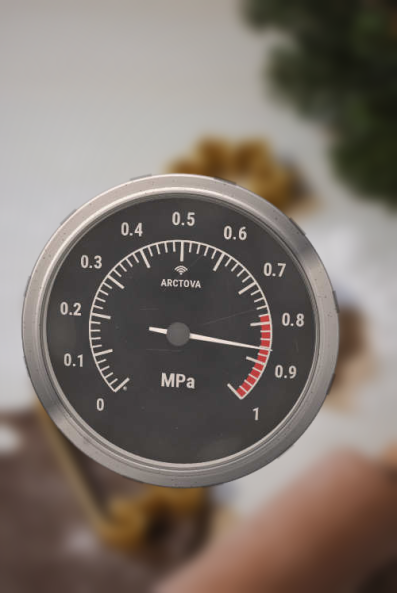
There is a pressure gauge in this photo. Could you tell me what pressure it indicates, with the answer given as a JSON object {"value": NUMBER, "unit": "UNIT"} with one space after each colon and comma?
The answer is {"value": 0.86, "unit": "MPa"}
